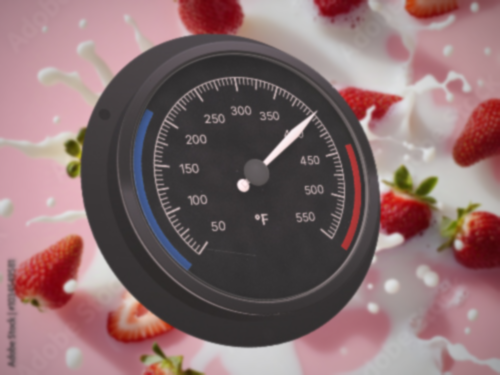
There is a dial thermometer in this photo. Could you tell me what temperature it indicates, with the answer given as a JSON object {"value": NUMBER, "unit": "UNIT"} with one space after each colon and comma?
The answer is {"value": 400, "unit": "°F"}
